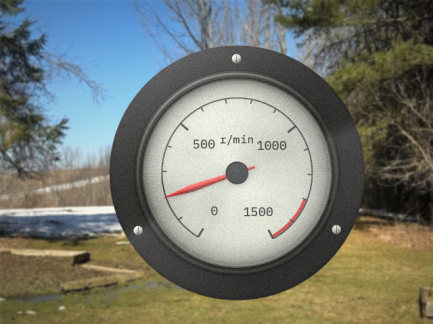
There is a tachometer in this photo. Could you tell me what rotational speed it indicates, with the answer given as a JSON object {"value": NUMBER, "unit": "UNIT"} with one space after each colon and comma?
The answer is {"value": 200, "unit": "rpm"}
